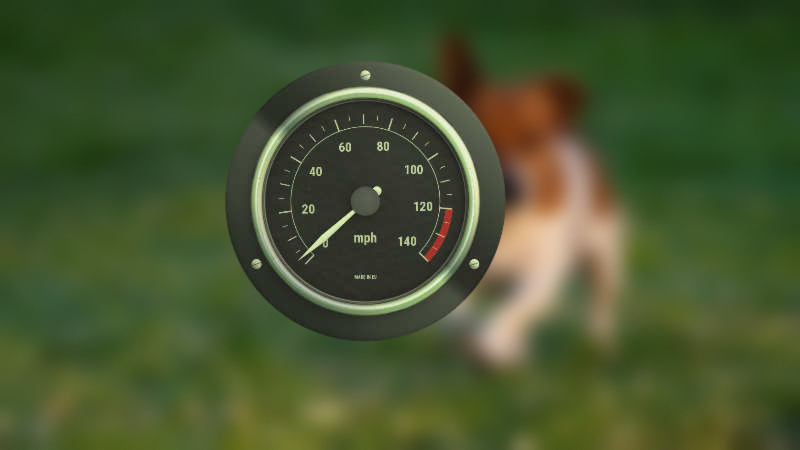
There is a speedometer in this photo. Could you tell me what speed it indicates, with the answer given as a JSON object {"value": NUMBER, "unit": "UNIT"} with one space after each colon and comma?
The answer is {"value": 2.5, "unit": "mph"}
